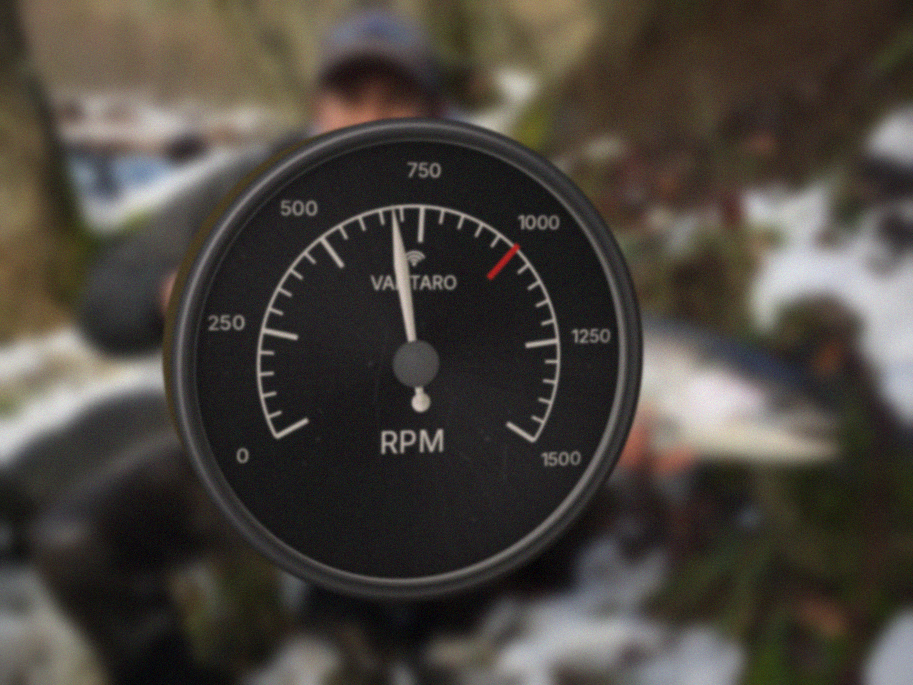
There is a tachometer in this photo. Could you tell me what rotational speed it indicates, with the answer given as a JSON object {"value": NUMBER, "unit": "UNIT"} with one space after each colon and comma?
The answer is {"value": 675, "unit": "rpm"}
